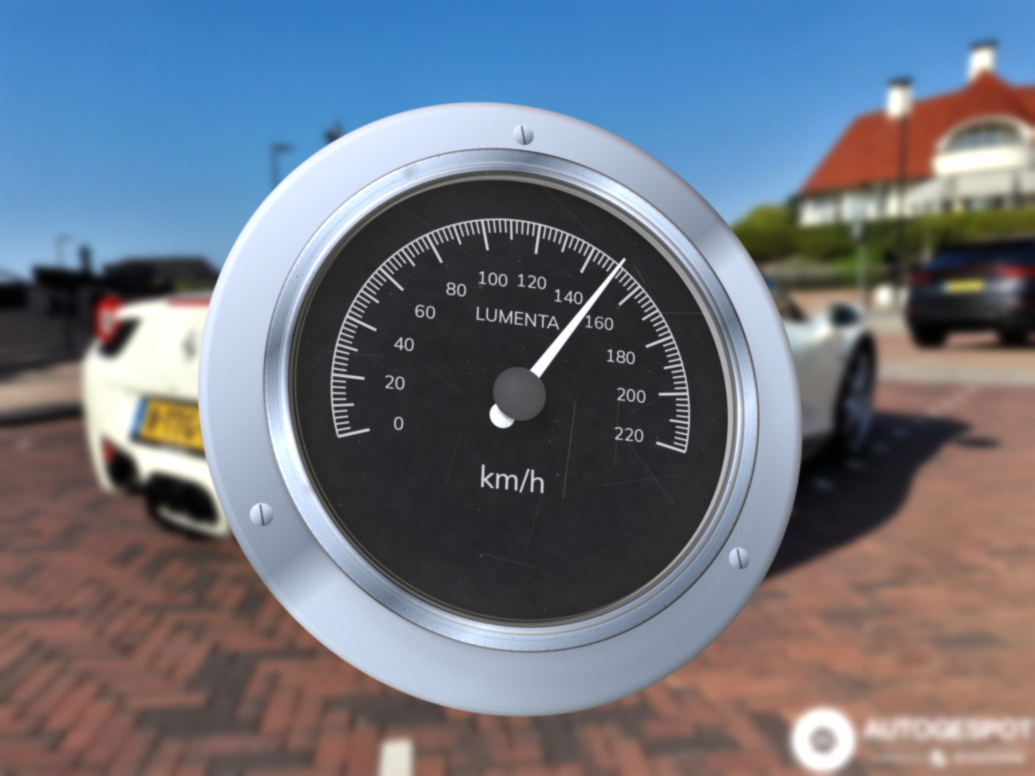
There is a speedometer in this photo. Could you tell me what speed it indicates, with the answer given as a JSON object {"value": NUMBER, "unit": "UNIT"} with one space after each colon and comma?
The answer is {"value": 150, "unit": "km/h"}
